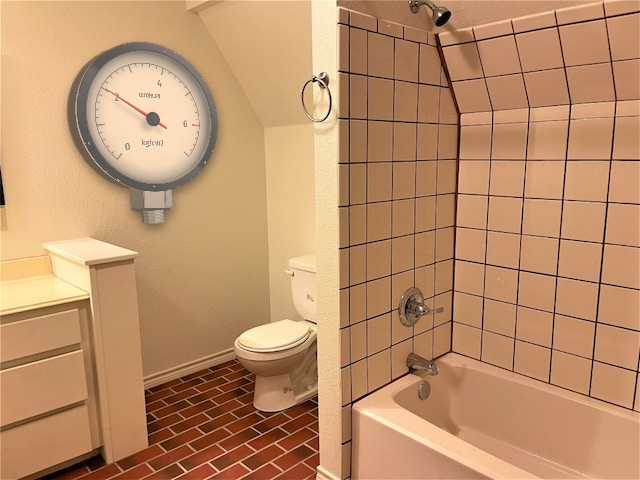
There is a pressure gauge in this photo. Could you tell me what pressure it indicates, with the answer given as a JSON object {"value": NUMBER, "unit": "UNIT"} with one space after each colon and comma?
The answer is {"value": 2, "unit": "kg/cm²"}
